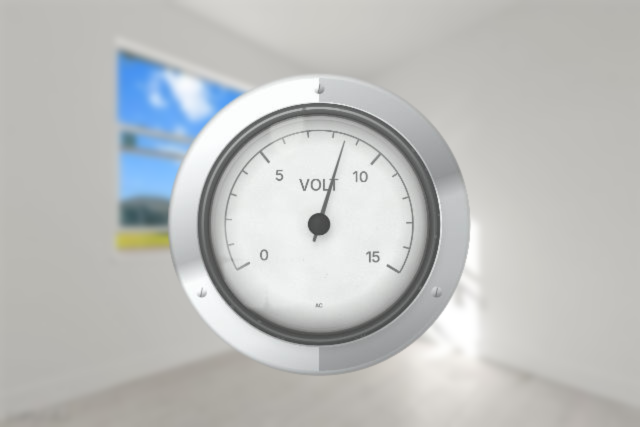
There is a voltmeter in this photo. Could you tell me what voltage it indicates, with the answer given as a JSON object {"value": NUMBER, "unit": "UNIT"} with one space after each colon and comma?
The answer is {"value": 8.5, "unit": "V"}
